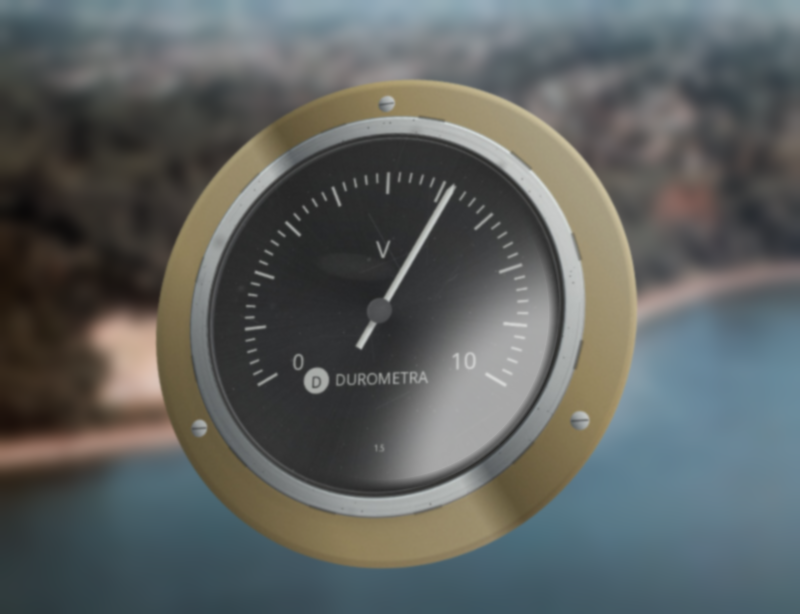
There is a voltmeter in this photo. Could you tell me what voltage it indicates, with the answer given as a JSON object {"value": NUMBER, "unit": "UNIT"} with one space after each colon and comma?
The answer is {"value": 6.2, "unit": "V"}
